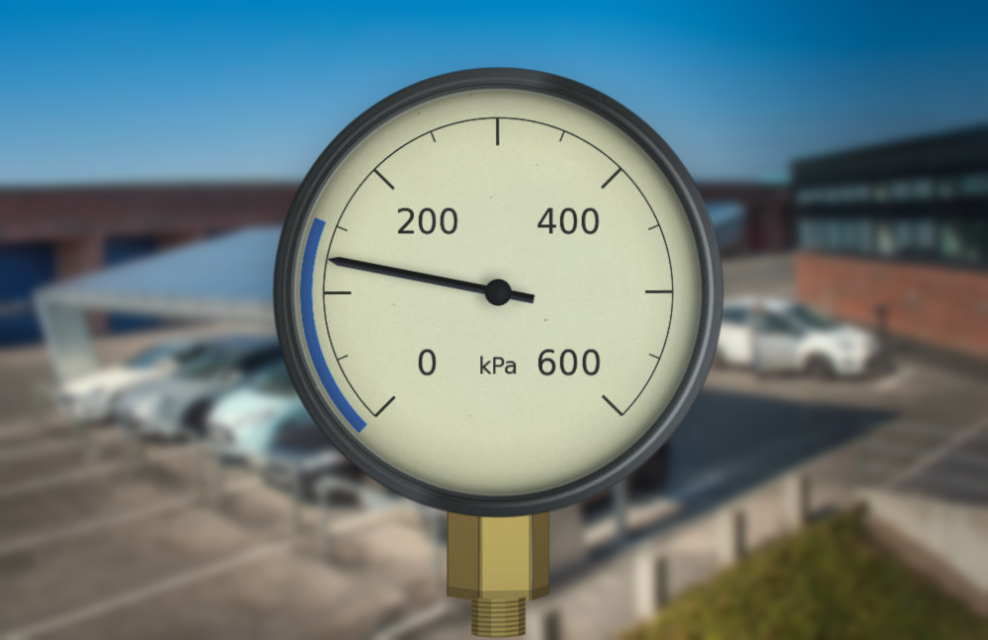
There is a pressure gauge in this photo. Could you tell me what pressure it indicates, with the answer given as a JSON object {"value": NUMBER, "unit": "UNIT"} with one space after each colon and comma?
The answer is {"value": 125, "unit": "kPa"}
